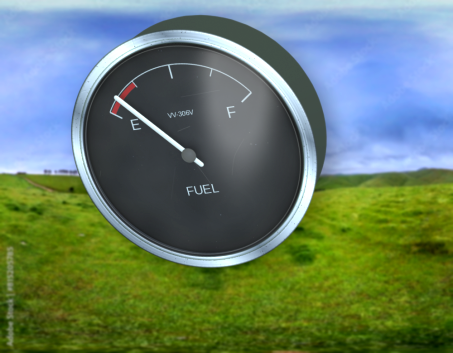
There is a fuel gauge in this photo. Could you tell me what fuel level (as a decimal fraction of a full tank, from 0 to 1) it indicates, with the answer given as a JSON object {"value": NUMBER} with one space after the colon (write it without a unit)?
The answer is {"value": 0.125}
